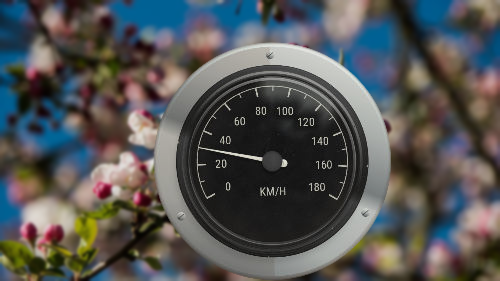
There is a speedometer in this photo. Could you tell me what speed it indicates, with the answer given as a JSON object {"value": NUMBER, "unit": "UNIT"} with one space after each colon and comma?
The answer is {"value": 30, "unit": "km/h"}
